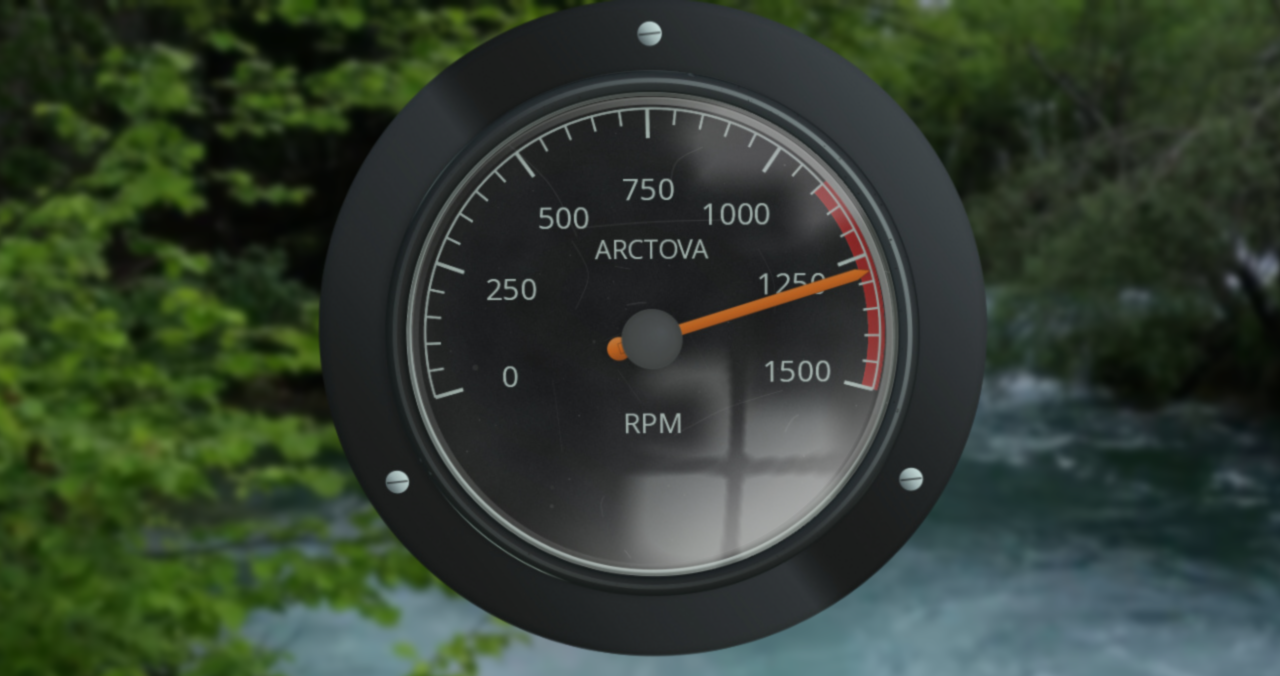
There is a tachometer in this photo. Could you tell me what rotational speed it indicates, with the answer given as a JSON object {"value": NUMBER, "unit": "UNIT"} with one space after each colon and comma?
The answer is {"value": 1275, "unit": "rpm"}
